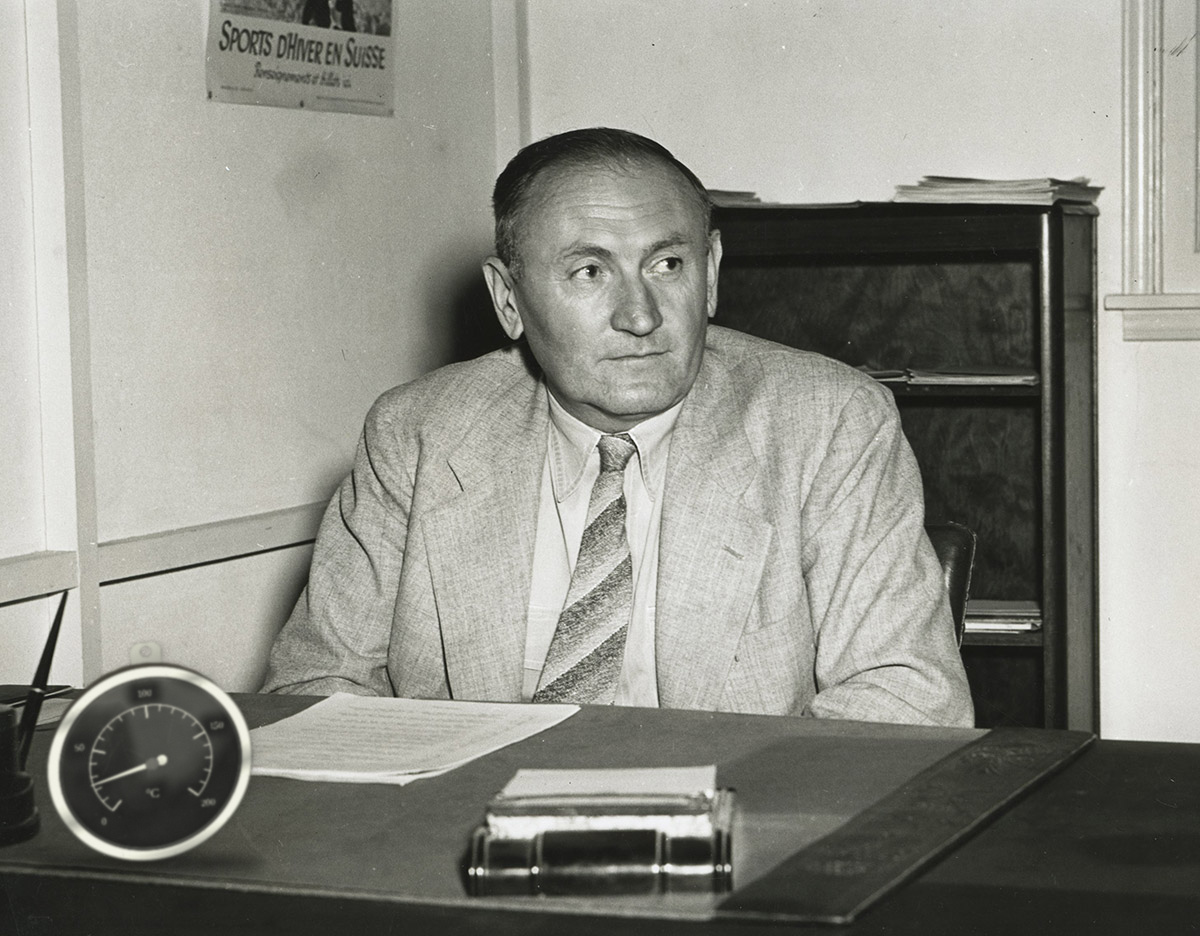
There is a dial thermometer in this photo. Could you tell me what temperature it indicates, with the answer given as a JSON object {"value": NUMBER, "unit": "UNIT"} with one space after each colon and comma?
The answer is {"value": 25, "unit": "°C"}
